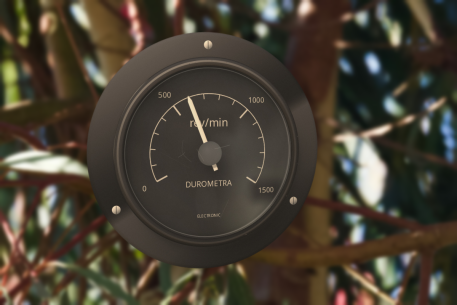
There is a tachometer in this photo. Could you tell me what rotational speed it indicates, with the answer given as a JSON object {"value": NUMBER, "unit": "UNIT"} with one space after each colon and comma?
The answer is {"value": 600, "unit": "rpm"}
